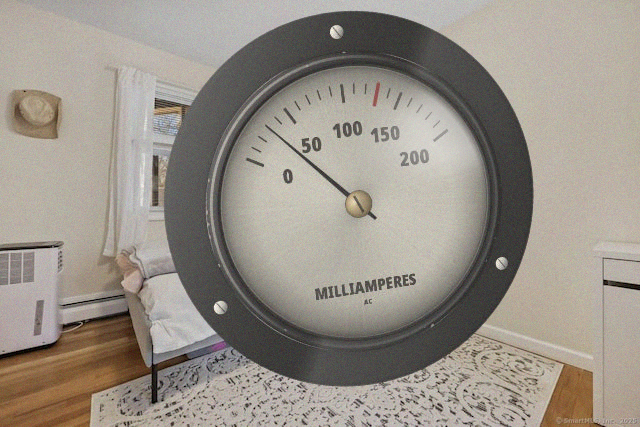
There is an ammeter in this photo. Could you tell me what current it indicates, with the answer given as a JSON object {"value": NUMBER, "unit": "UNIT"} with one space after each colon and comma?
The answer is {"value": 30, "unit": "mA"}
